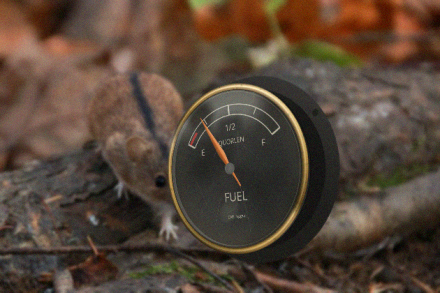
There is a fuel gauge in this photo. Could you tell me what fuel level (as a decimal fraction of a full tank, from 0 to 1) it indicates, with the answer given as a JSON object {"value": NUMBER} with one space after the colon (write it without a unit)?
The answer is {"value": 0.25}
